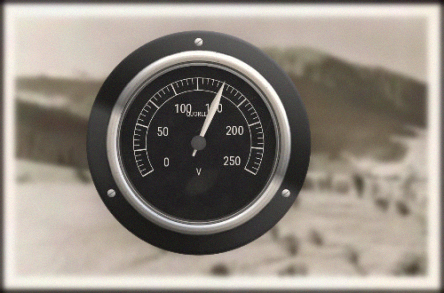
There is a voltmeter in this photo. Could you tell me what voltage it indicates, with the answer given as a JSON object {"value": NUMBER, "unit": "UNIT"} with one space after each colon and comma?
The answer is {"value": 150, "unit": "V"}
